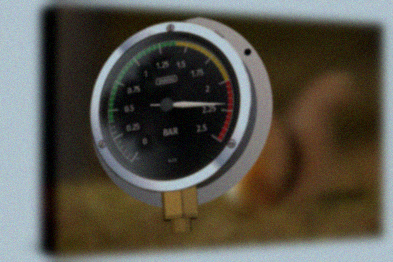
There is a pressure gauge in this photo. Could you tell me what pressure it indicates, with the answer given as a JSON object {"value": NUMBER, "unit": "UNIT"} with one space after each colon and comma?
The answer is {"value": 2.2, "unit": "bar"}
